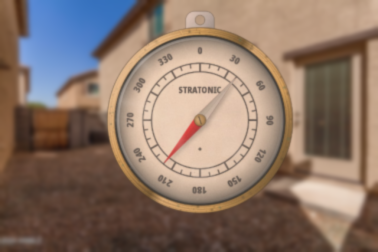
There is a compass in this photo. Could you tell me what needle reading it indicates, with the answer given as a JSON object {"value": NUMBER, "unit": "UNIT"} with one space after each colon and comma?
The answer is {"value": 220, "unit": "°"}
